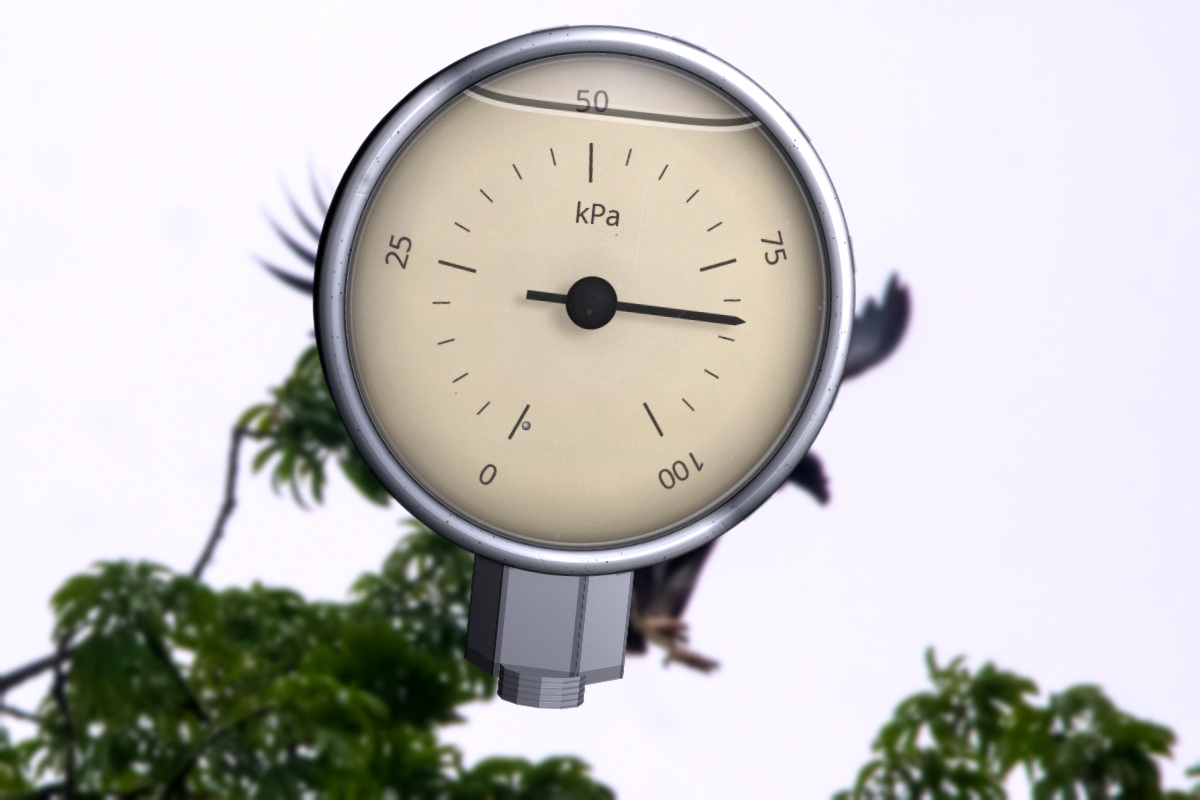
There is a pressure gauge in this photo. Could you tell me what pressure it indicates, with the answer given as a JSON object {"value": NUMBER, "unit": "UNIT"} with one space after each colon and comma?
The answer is {"value": 82.5, "unit": "kPa"}
